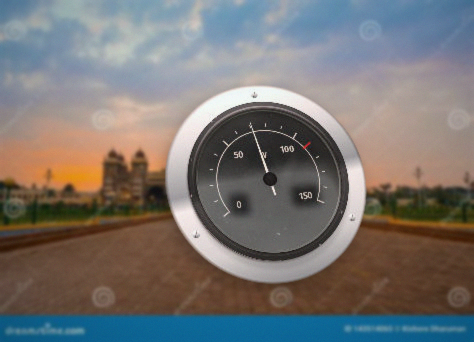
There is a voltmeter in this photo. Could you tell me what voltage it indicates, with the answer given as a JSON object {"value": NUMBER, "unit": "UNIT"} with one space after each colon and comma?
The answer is {"value": 70, "unit": "V"}
